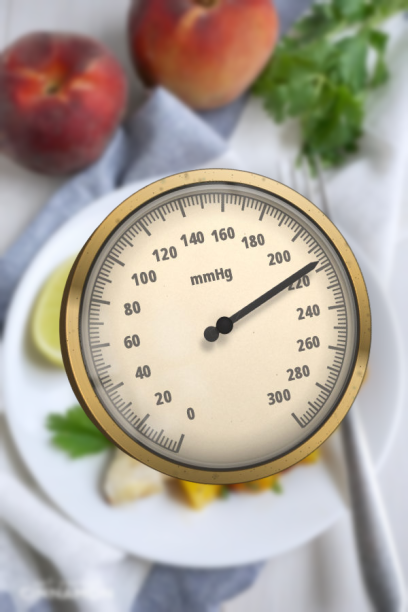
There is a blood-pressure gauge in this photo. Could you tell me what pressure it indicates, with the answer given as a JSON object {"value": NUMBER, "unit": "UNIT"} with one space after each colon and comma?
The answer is {"value": 216, "unit": "mmHg"}
